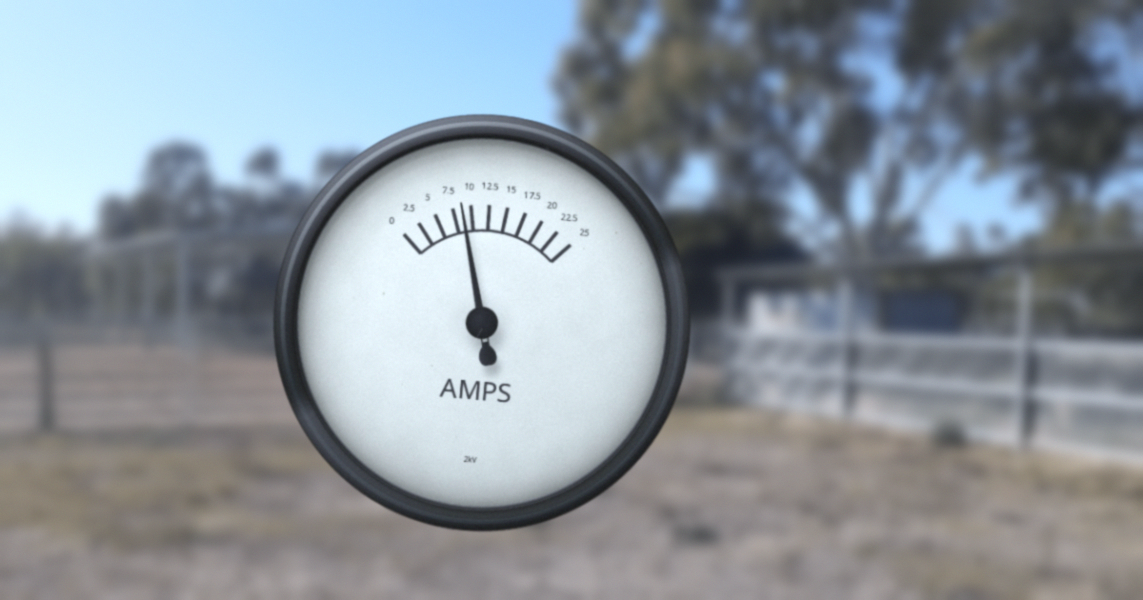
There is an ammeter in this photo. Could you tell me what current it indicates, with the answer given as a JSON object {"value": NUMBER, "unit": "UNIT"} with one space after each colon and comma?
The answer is {"value": 8.75, "unit": "A"}
